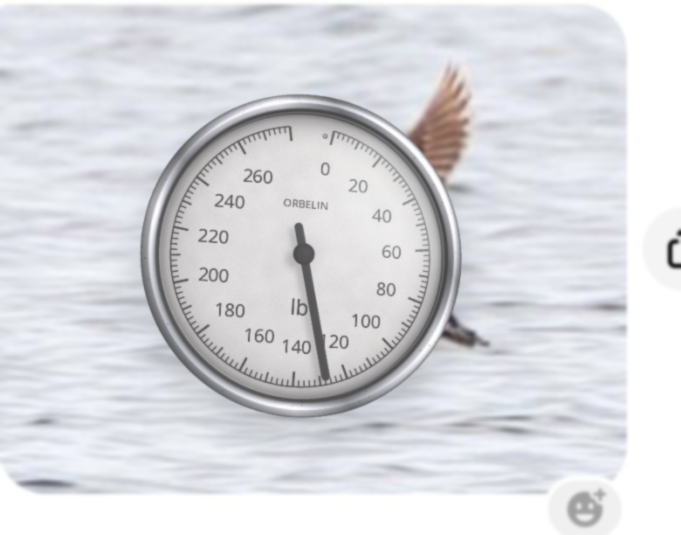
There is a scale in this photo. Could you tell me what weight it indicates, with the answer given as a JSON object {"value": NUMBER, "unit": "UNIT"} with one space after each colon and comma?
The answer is {"value": 128, "unit": "lb"}
